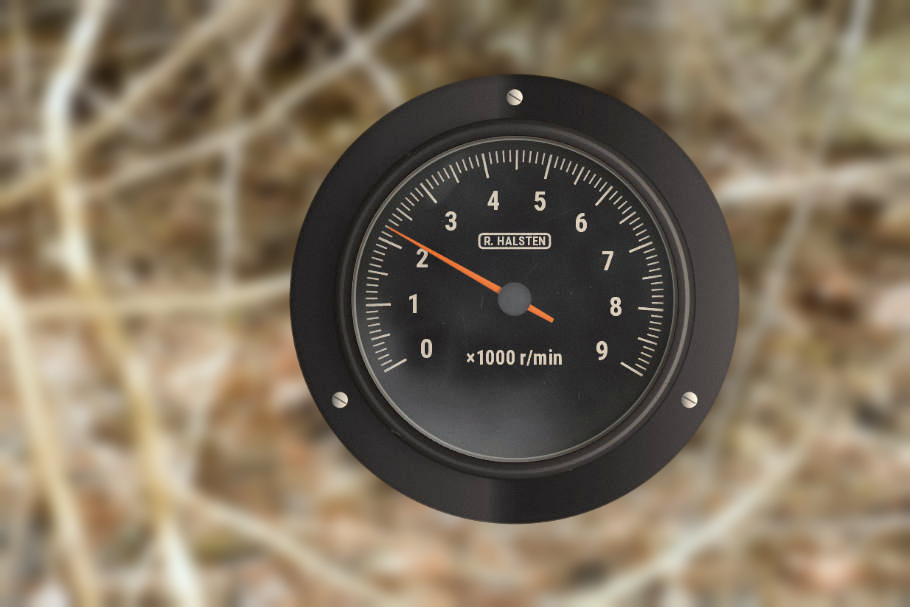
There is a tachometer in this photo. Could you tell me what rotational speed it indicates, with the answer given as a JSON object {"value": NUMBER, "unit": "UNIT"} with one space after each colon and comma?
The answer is {"value": 2200, "unit": "rpm"}
